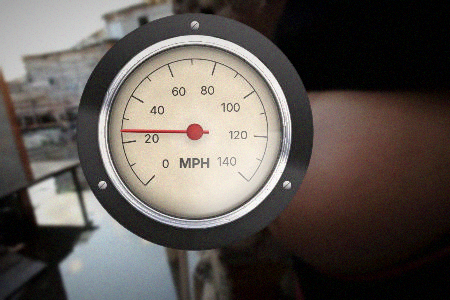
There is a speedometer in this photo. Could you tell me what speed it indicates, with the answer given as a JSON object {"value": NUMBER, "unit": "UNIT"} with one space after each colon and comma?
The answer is {"value": 25, "unit": "mph"}
